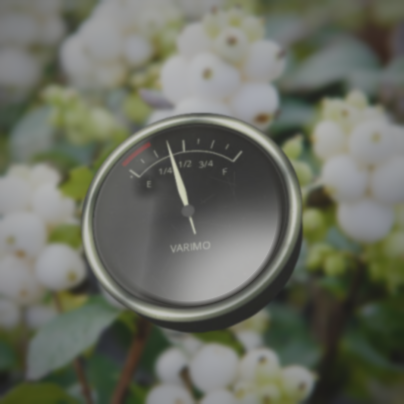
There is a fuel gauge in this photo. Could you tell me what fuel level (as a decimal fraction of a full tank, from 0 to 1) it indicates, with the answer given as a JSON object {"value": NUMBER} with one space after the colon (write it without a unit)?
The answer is {"value": 0.375}
